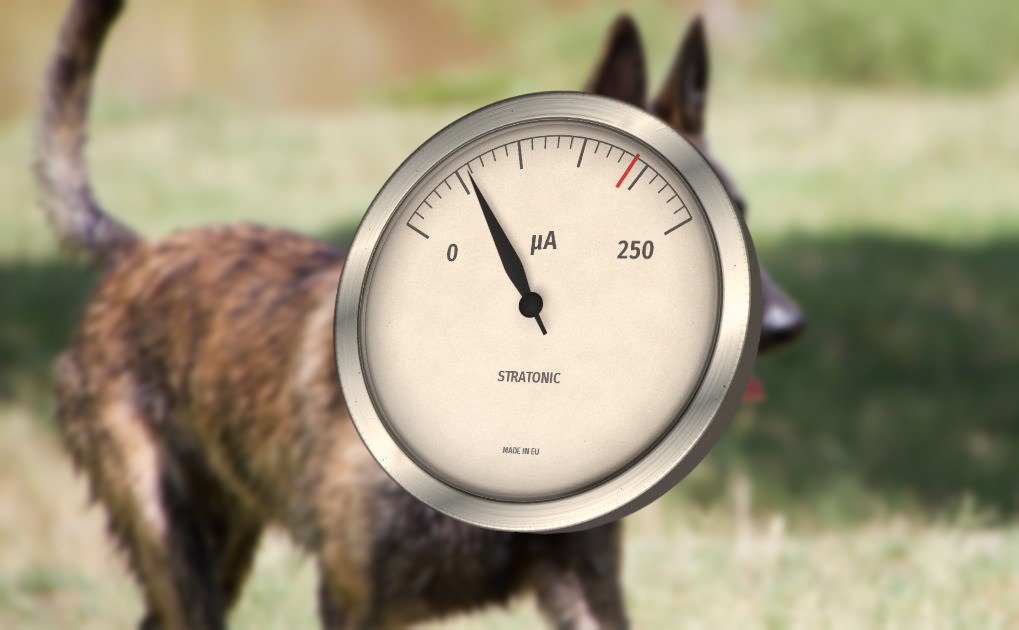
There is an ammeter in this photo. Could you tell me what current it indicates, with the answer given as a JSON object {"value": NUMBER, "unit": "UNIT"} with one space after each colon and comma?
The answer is {"value": 60, "unit": "µA"}
